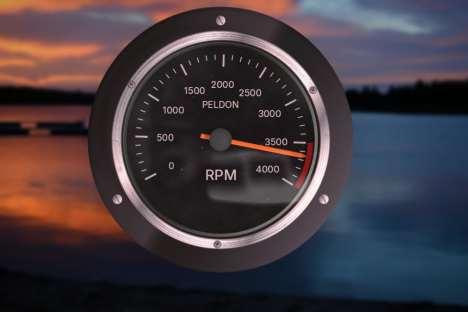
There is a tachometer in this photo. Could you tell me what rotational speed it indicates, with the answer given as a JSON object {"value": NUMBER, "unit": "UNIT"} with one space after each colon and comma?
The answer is {"value": 3650, "unit": "rpm"}
